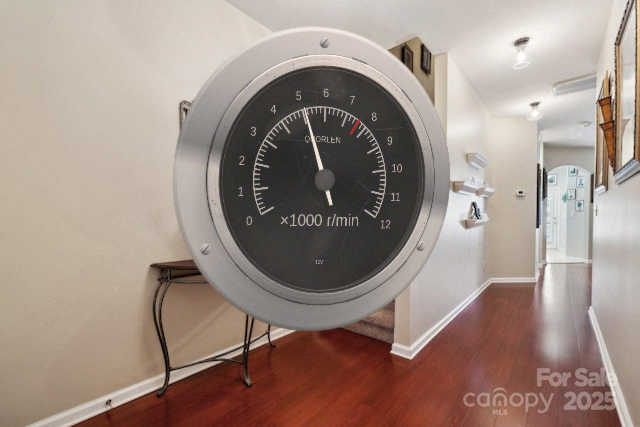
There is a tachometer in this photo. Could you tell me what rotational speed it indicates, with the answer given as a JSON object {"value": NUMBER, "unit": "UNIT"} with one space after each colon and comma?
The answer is {"value": 5000, "unit": "rpm"}
